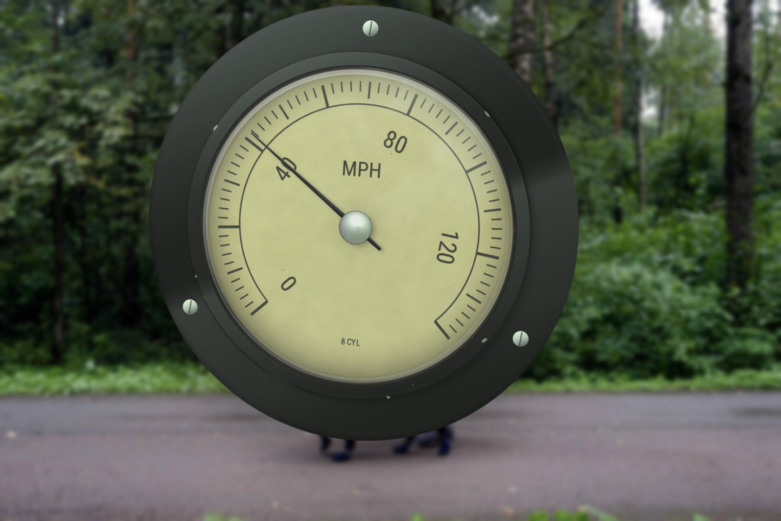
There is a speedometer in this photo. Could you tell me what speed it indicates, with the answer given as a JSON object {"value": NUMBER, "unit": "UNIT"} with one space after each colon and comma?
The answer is {"value": 42, "unit": "mph"}
